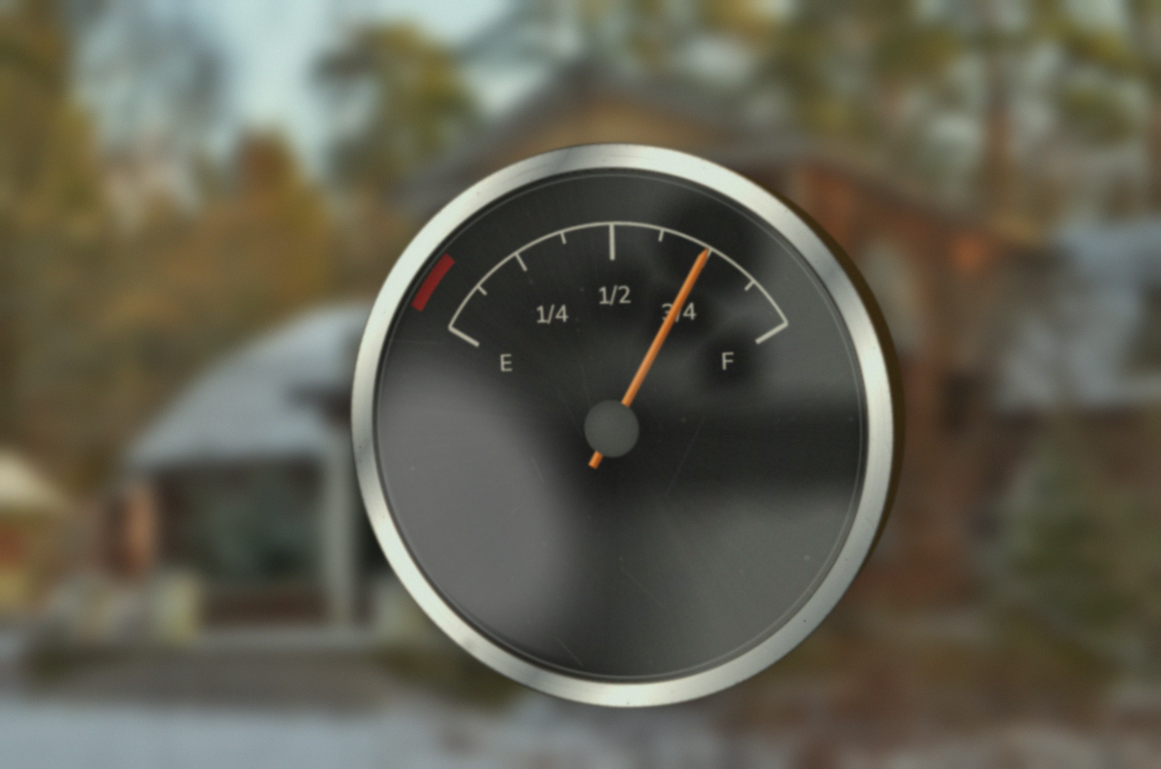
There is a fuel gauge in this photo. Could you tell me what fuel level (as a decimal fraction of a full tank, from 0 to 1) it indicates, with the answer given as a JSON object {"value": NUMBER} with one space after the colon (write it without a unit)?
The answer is {"value": 0.75}
